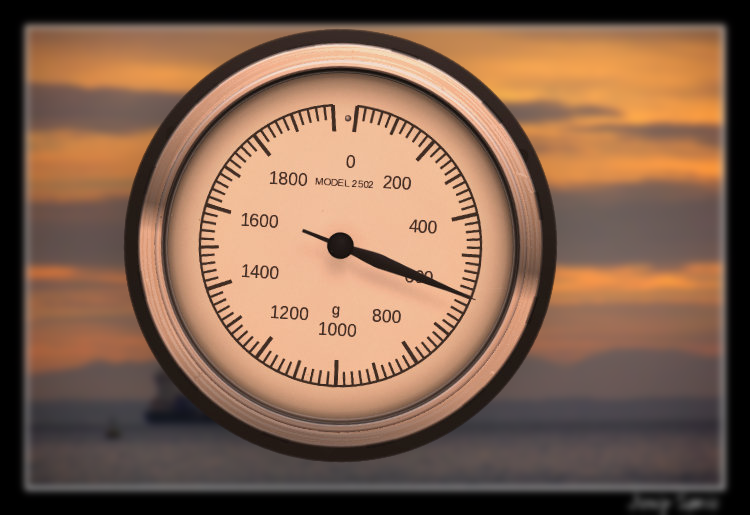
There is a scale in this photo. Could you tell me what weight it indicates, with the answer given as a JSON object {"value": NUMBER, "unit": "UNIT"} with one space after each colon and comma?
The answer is {"value": 600, "unit": "g"}
